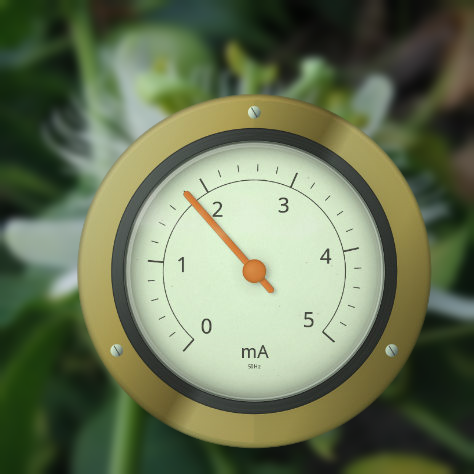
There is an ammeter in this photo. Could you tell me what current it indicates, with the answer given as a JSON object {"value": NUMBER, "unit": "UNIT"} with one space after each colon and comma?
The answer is {"value": 1.8, "unit": "mA"}
